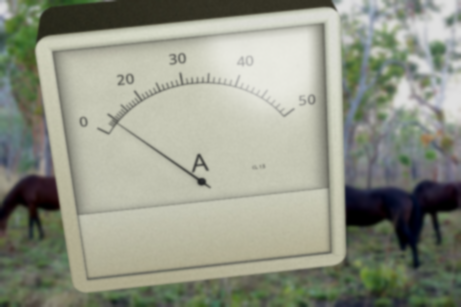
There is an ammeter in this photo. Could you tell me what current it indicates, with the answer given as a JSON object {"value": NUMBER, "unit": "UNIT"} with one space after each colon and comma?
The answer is {"value": 10, "unit": "A"}
